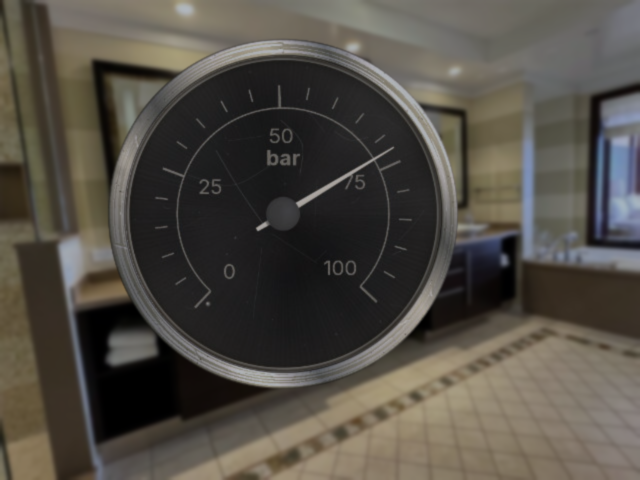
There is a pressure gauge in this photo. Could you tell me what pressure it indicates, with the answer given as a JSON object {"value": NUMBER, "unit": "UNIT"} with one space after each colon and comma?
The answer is {"value": 72.5, "unit": "bar"}
